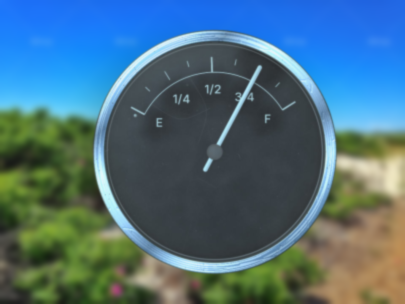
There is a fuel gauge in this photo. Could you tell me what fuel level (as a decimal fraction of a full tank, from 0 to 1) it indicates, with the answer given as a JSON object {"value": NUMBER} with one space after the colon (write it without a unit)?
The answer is {"value": 0.75}
